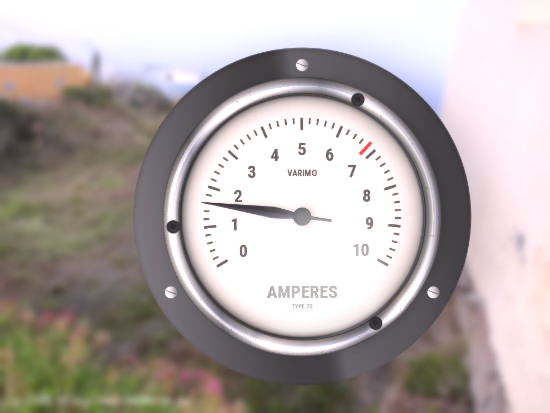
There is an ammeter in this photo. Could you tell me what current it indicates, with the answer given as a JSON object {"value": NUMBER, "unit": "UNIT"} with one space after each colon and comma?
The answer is {"value": 1.6, "unit": "A"}
